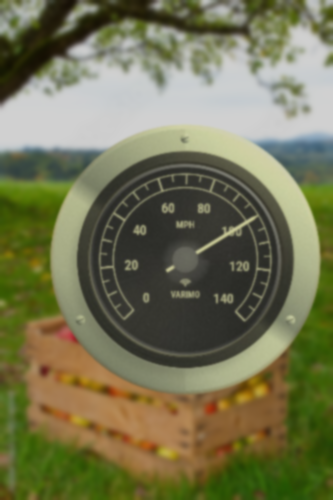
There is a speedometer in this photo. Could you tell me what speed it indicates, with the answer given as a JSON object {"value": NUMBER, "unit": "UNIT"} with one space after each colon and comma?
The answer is {"value": 100, "unit": "mph"}
